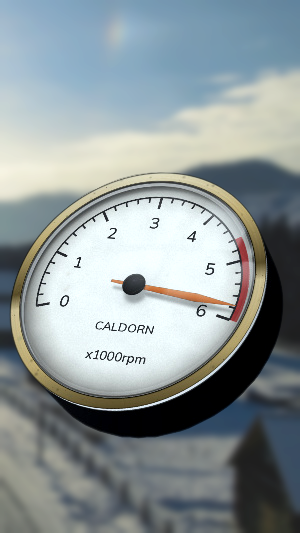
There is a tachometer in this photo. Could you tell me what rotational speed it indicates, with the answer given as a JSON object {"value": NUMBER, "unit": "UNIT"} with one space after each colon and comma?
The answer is {"value": 5800, "unit": "rpm"}
